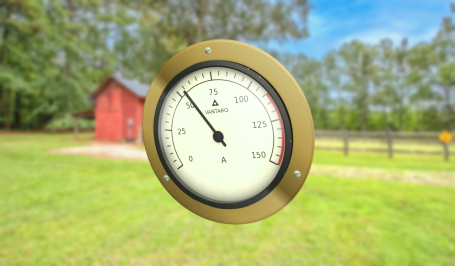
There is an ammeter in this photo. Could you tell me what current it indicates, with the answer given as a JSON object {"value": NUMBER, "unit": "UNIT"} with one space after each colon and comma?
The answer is {"value": 55, "unit": "A"}
